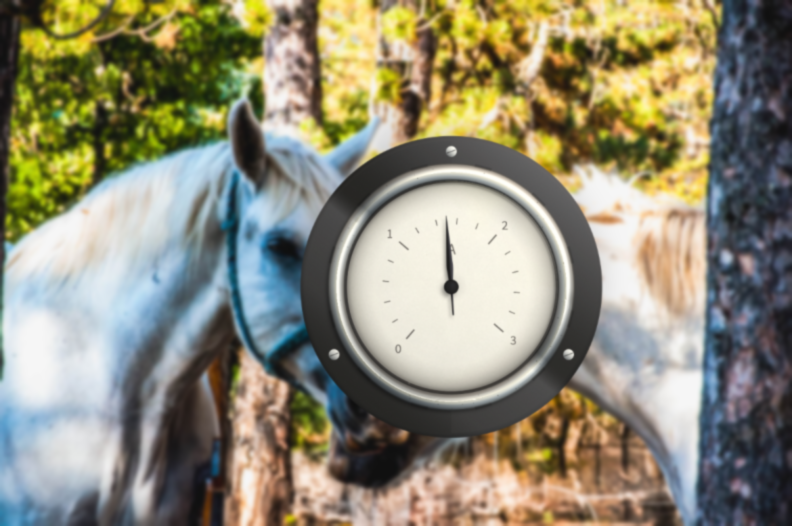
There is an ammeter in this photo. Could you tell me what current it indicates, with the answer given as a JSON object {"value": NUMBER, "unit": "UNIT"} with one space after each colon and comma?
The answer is {"value": 1.5, "unit": "A"}
